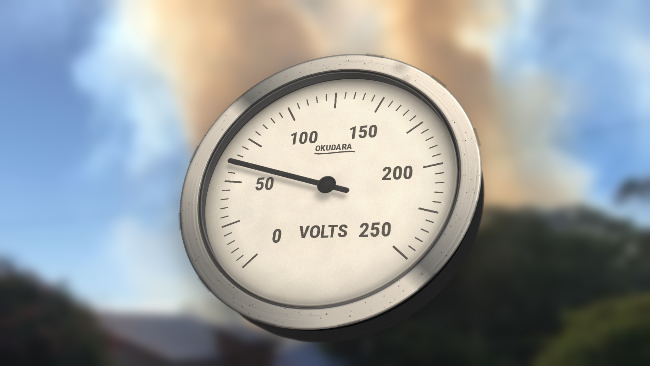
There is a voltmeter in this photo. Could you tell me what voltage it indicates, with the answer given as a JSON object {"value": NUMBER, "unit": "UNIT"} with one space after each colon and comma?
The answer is {"value": 60, "unit": "V"}
